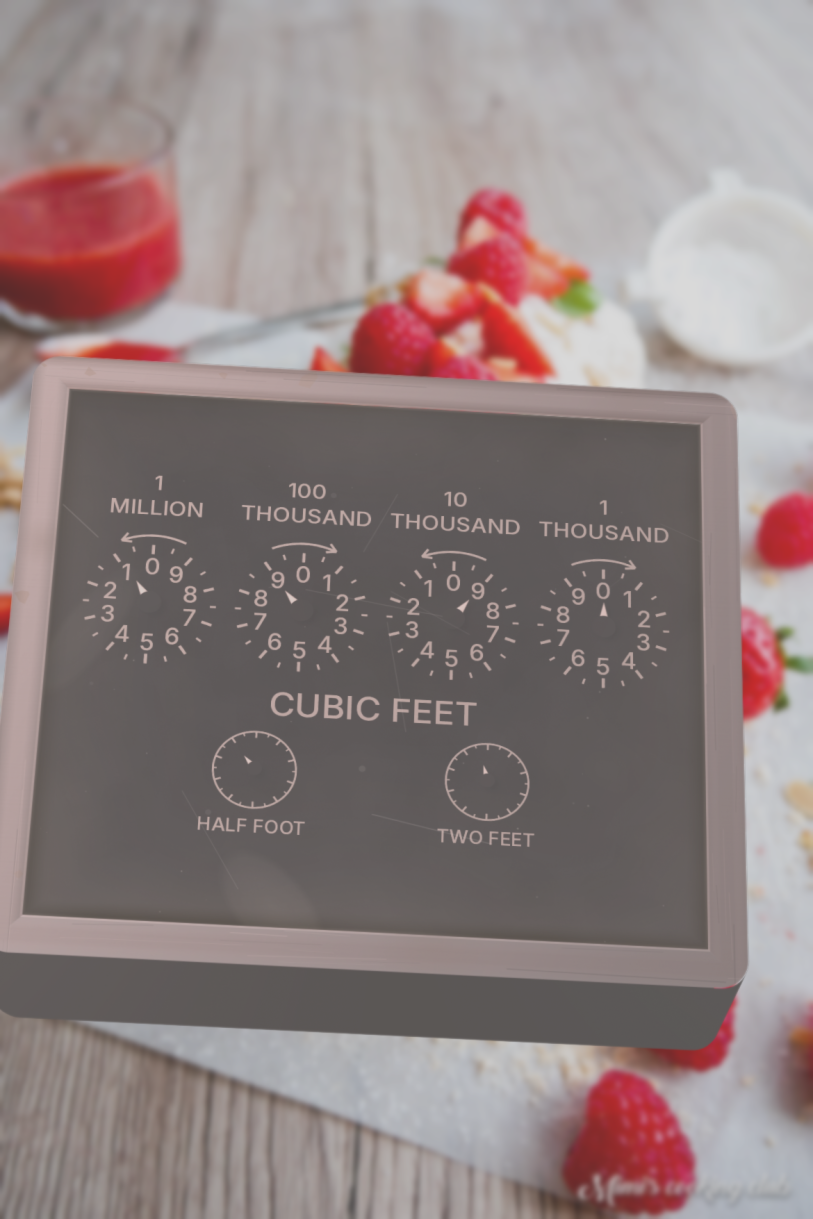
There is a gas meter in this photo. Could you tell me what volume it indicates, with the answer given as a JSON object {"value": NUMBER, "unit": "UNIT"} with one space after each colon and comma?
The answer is {"value": 89000, "unit": "ft³"}
